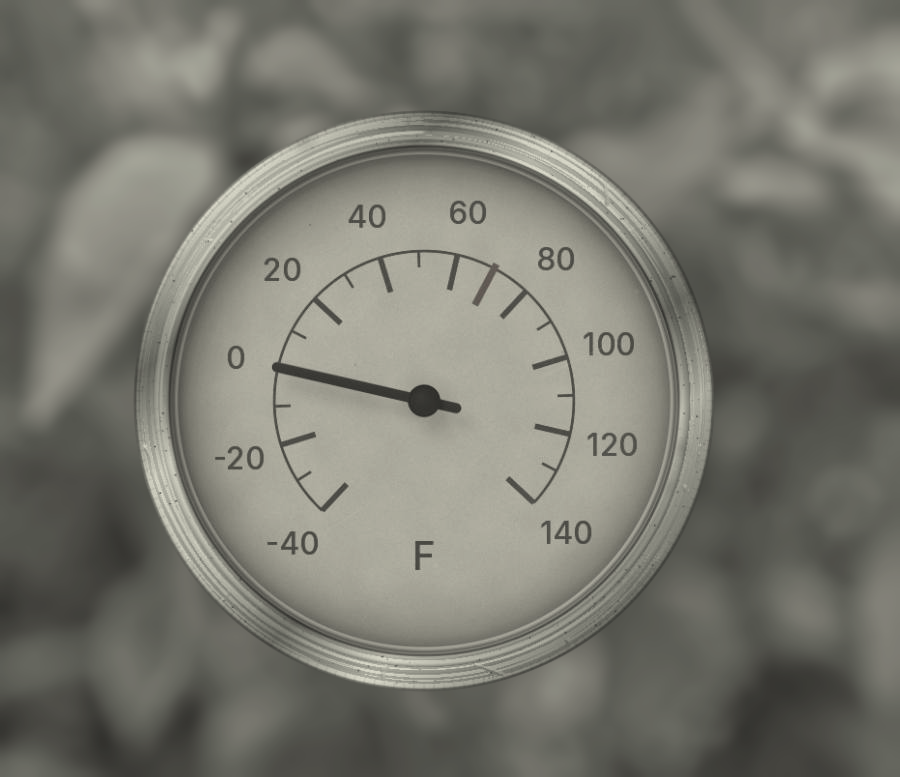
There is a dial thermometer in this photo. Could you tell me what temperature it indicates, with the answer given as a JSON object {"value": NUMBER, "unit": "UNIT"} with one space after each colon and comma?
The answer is {"value": 0, "unit": "°F"}
